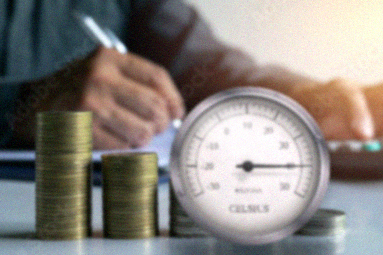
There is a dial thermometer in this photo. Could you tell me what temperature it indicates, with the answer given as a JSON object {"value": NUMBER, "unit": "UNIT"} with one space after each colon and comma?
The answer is {"value": 40, "unit": "°C"}
